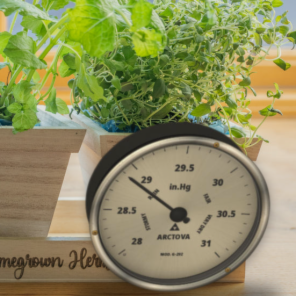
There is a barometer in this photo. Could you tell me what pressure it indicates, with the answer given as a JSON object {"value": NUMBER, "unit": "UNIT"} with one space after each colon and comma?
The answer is {"value": 28.9, "unit": "inHg"}
